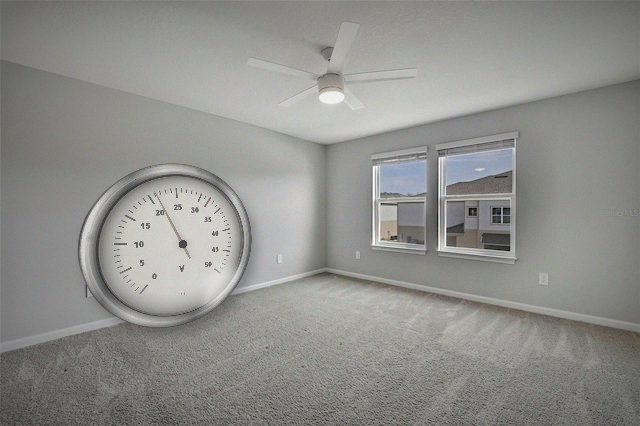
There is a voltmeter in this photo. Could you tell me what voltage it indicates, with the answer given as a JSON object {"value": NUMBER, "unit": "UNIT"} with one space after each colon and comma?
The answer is {"value": 21, "unit": "V"}
